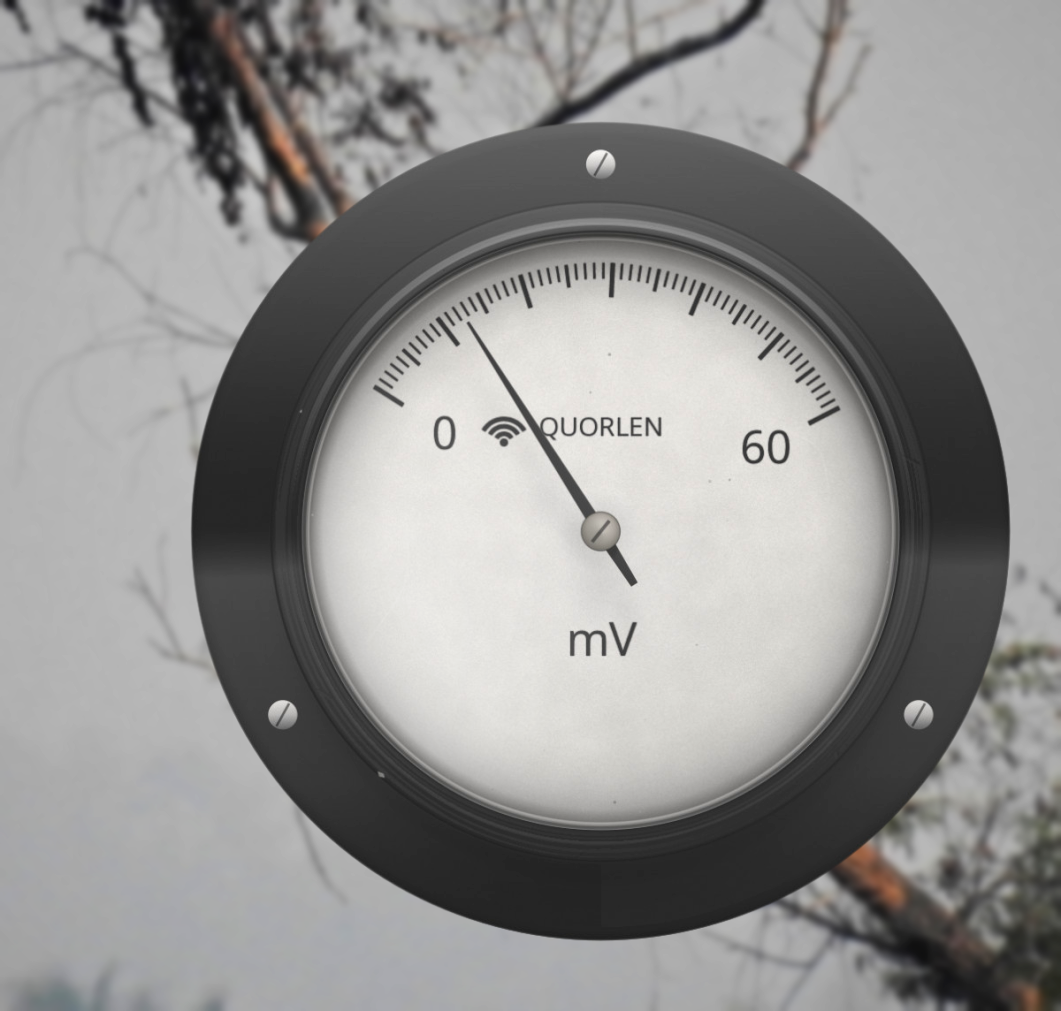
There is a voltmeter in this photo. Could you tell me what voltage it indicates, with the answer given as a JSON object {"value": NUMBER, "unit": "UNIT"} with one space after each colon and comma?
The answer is {"value": 12.5, "unit": "mV"}
